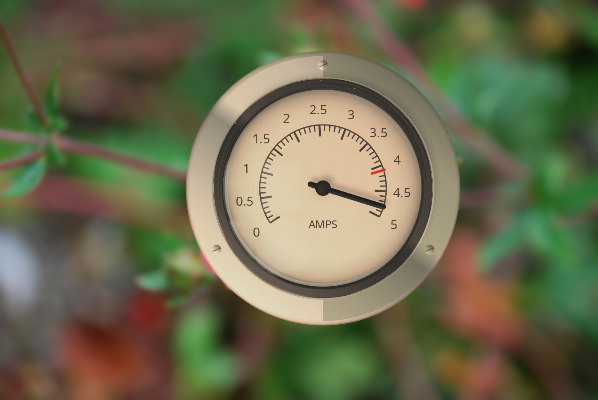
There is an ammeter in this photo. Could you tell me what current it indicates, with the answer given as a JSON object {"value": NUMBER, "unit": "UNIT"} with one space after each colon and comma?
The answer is {"value": 4.8, "unit": "A"}
